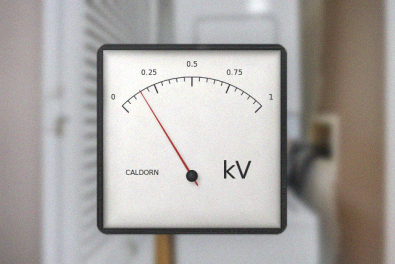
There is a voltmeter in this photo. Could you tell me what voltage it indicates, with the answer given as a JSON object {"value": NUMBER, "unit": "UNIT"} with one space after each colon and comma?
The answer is {"value": 0.15, "unit": "kV"}
